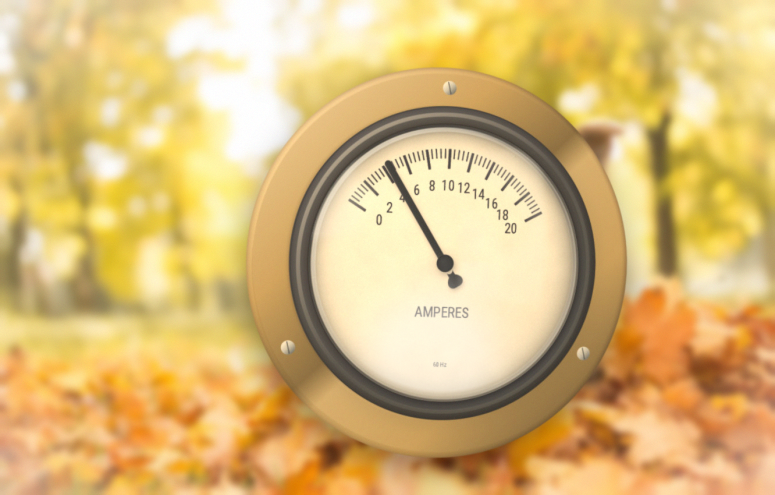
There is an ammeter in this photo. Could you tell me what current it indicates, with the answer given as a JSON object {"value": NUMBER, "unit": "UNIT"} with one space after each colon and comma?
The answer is {"value": 4.4, "unit": "A"}
